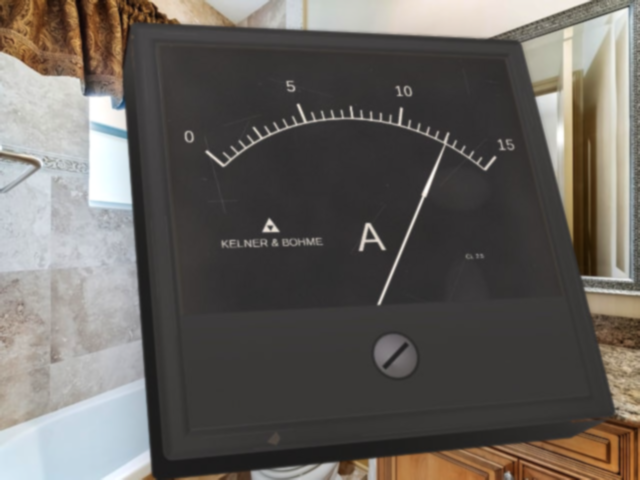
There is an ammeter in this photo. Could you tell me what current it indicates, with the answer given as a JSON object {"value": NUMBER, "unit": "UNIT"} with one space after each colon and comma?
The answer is {"value": 12.5, "unit": "A"}
